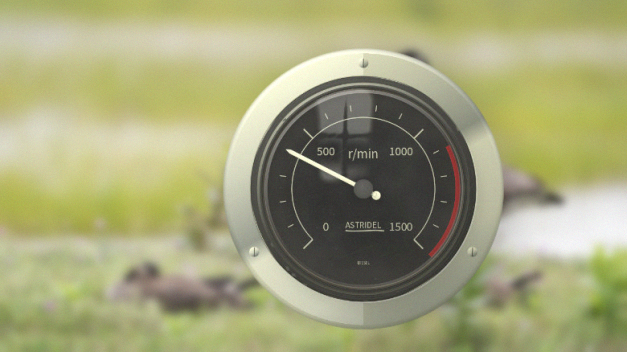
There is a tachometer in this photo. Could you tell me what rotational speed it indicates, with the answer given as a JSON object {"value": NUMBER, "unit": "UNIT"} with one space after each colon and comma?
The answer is {"value": 400, "unit": "rpm"}
